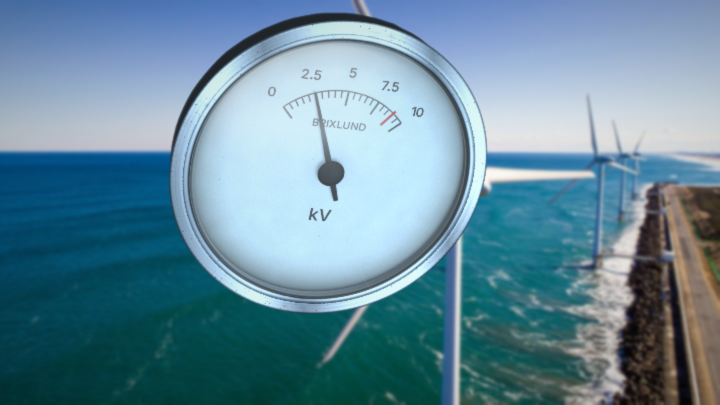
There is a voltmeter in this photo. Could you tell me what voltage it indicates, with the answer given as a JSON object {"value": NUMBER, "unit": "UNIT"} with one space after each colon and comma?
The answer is {"value": 2.5, "unit": "kV"}
